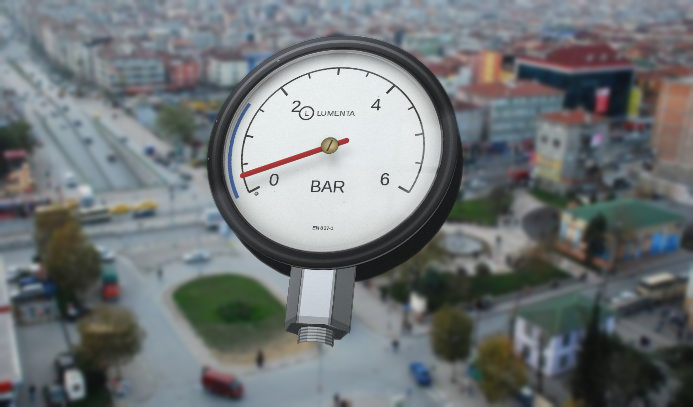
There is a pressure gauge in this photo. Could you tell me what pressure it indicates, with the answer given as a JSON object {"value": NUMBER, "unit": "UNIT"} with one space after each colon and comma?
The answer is {"value": 0.25, "unit": "bar"}
